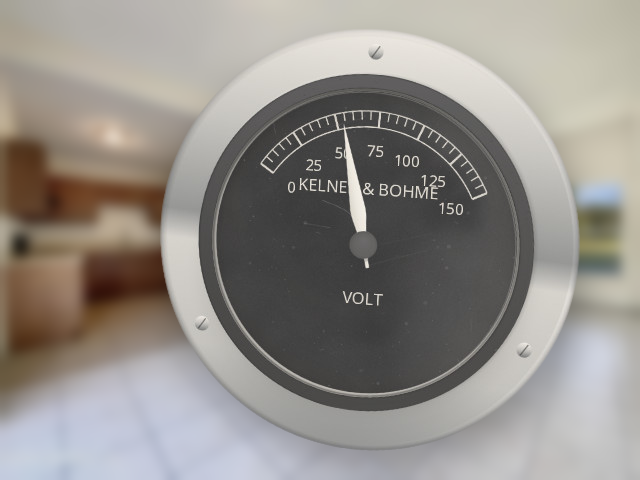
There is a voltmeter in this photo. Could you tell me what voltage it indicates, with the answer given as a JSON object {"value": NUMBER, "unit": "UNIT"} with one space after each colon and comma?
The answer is {"value": 55, "unit": "V"}
